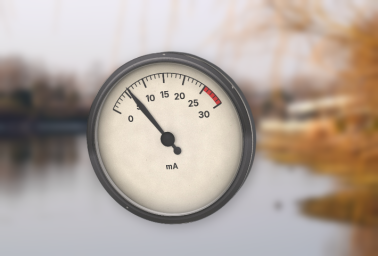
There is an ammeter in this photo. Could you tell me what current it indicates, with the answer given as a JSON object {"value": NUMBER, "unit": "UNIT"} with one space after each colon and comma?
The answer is {"value": 6, "unit": "mA"}
